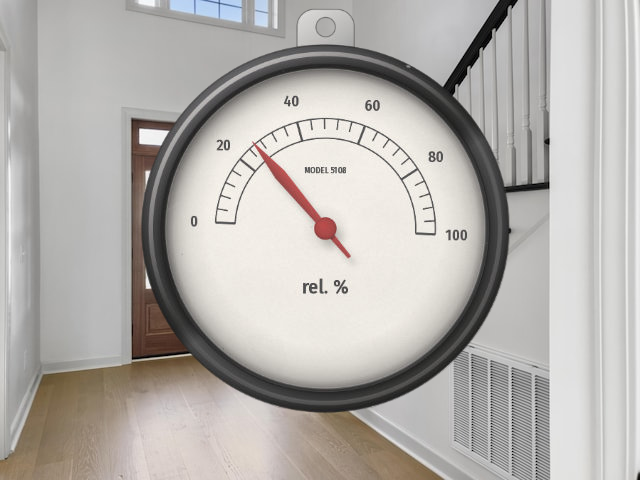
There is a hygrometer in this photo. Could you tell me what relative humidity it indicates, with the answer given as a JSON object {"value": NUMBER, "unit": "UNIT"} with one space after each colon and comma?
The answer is {"value": 26, "unit": "%"}
